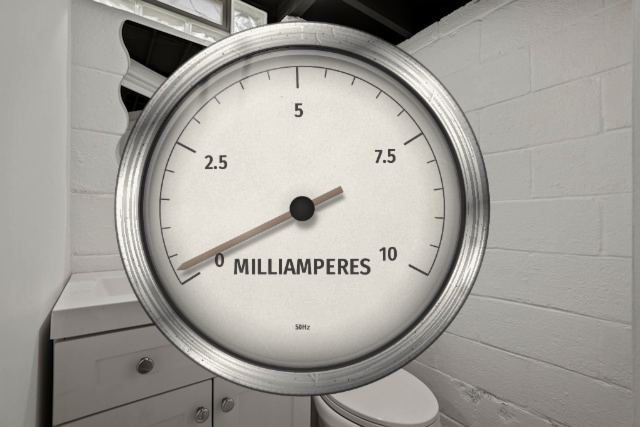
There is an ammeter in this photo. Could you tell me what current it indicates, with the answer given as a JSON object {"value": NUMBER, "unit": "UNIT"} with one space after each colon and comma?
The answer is {"value": 0.25, "unit": "mA"}
